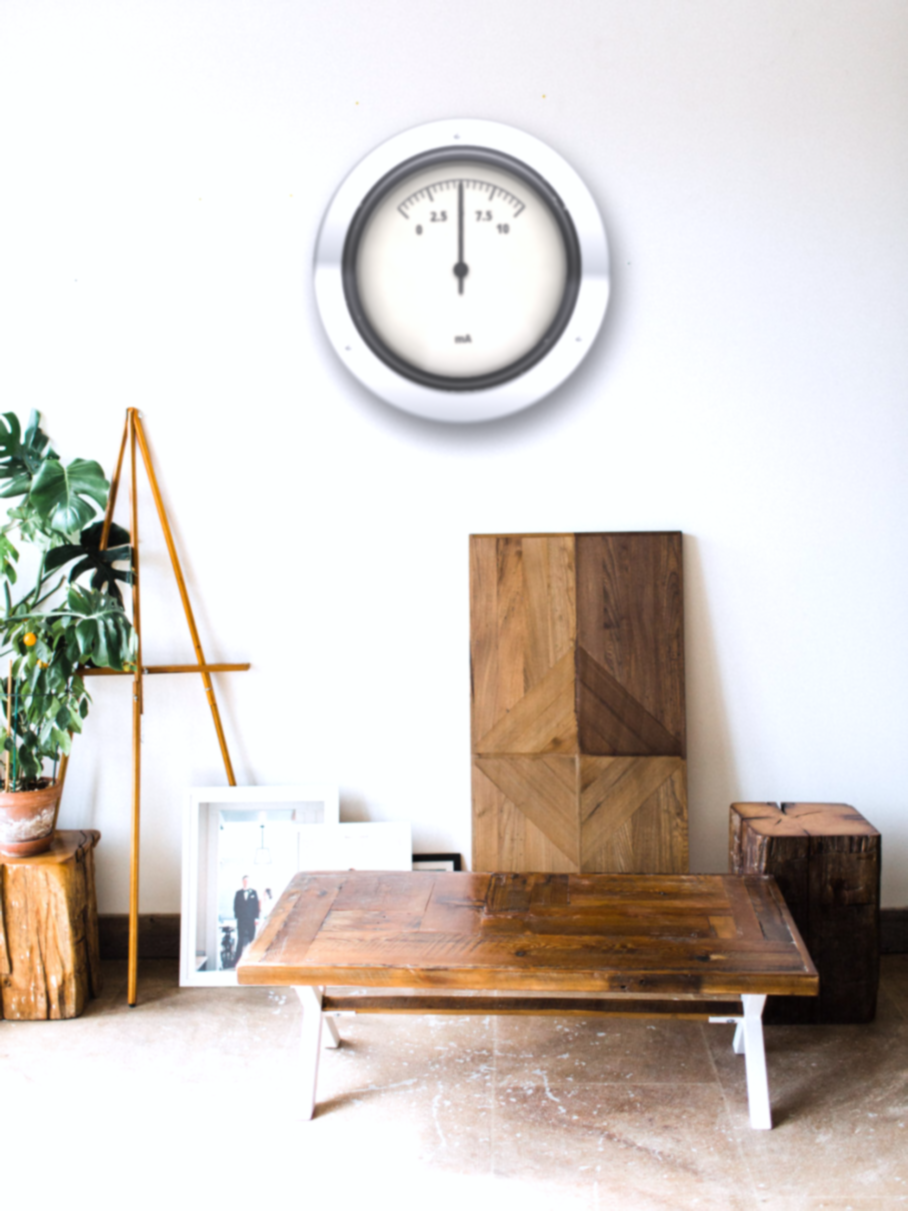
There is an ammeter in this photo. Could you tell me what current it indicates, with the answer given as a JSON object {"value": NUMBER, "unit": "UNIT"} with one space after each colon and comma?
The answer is {"value": 5, "unit": "mA"}
